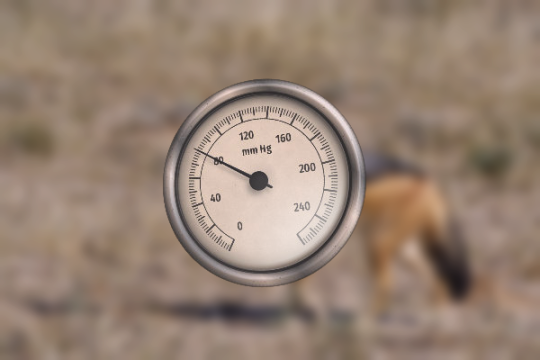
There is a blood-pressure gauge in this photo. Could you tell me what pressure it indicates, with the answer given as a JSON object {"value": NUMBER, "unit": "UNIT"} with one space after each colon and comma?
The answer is {"value": 80, "unit": "mmHg"}
